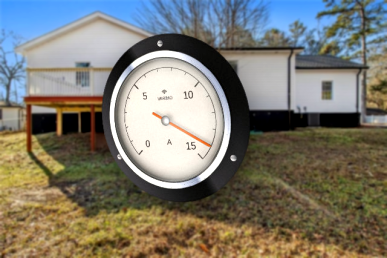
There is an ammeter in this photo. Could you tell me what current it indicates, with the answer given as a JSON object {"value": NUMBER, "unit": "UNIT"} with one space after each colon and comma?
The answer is {"value": 14, "unit": "A"}
